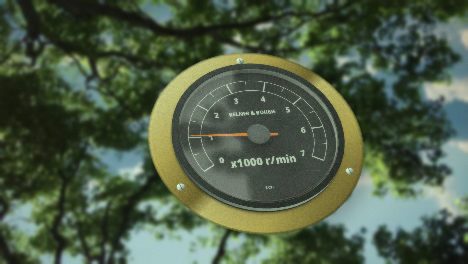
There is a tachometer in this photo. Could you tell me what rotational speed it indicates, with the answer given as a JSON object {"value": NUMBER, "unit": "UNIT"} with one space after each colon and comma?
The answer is {"value": 1000, "unit": "rpm"}
